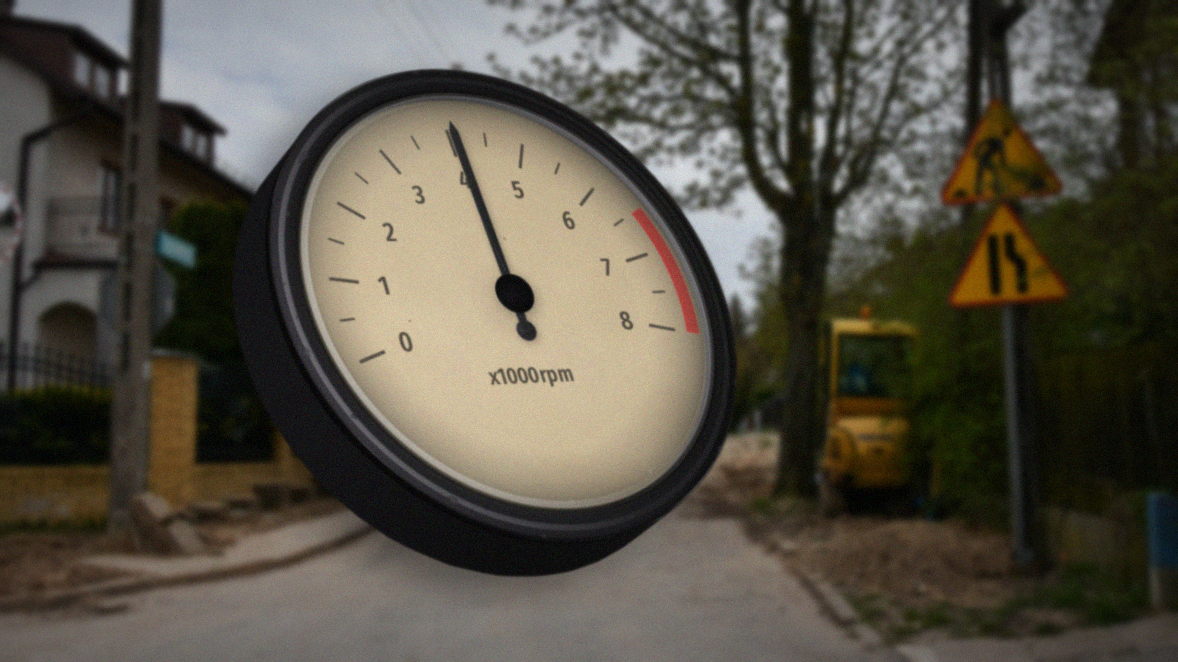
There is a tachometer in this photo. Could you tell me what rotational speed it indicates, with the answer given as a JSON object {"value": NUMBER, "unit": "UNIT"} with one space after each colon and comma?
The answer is {"value": 4000, "unit": "rpm"}
